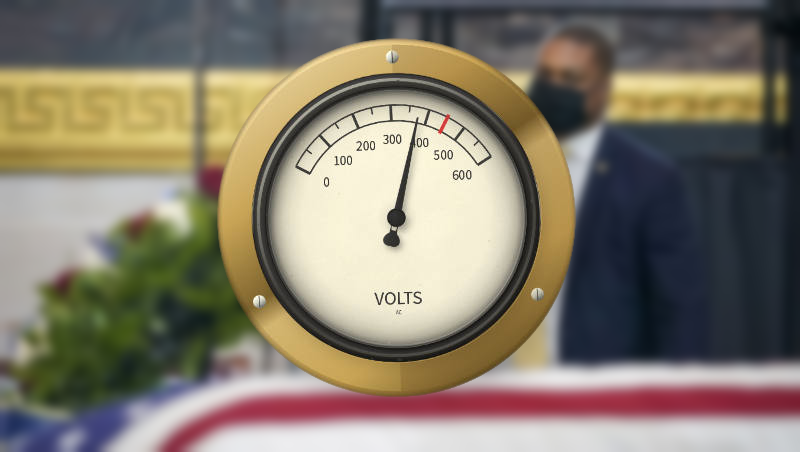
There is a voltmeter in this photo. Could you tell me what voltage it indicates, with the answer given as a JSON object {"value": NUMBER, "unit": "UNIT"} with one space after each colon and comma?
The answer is {"value": 375, "unit": "V"}
